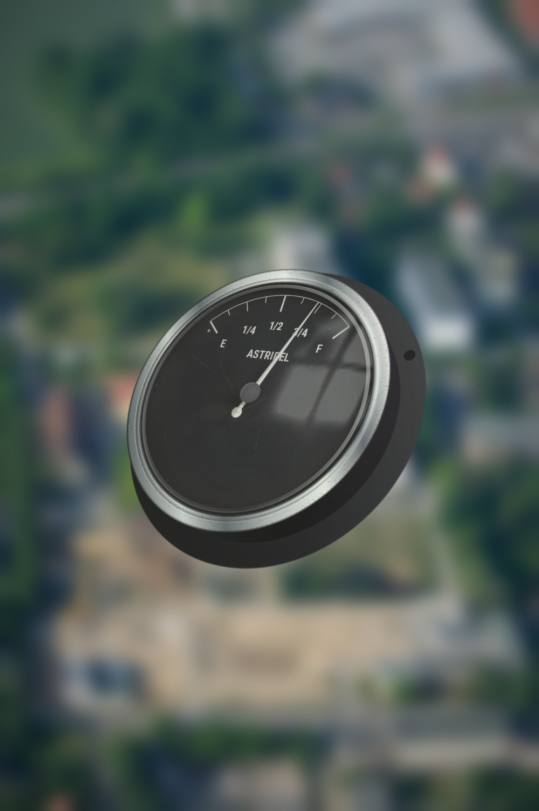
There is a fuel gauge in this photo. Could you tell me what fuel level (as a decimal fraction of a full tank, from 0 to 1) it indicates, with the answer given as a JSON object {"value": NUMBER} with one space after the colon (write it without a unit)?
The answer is {"value": 0.75}
